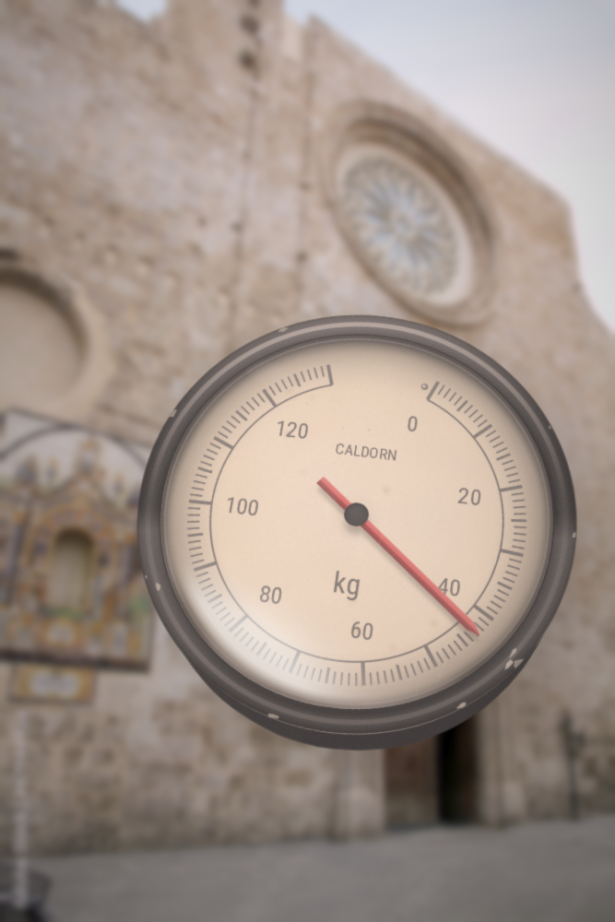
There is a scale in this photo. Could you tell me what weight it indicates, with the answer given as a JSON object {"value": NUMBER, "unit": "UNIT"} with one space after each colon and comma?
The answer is {"value": 43, "unit": "kg"}
